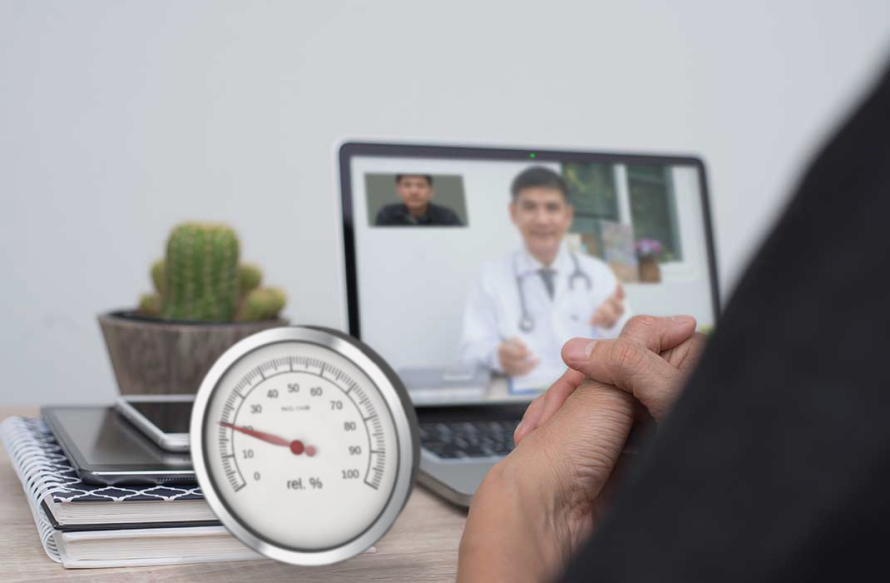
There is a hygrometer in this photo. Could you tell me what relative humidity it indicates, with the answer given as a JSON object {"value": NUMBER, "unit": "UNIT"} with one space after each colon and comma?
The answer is {"value": 20, "unit": "%"}
